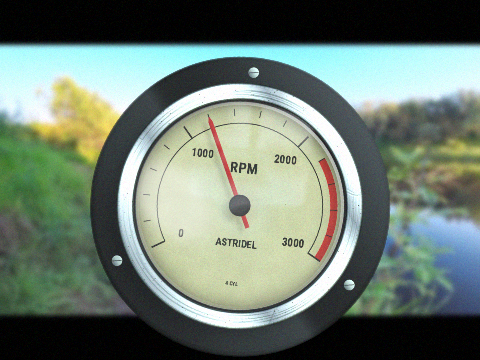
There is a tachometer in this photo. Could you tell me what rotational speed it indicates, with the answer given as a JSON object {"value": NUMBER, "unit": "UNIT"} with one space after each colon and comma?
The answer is {"value": 1200, "unit": "rpm"}
